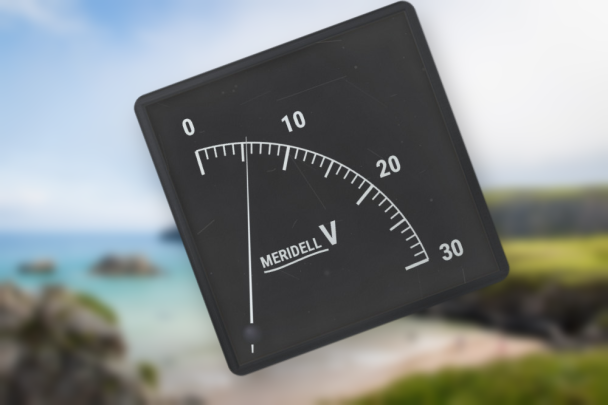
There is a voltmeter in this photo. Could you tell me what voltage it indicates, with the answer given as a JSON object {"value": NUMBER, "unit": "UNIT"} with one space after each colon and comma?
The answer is {"value": 5.5, "unit": "V"}
